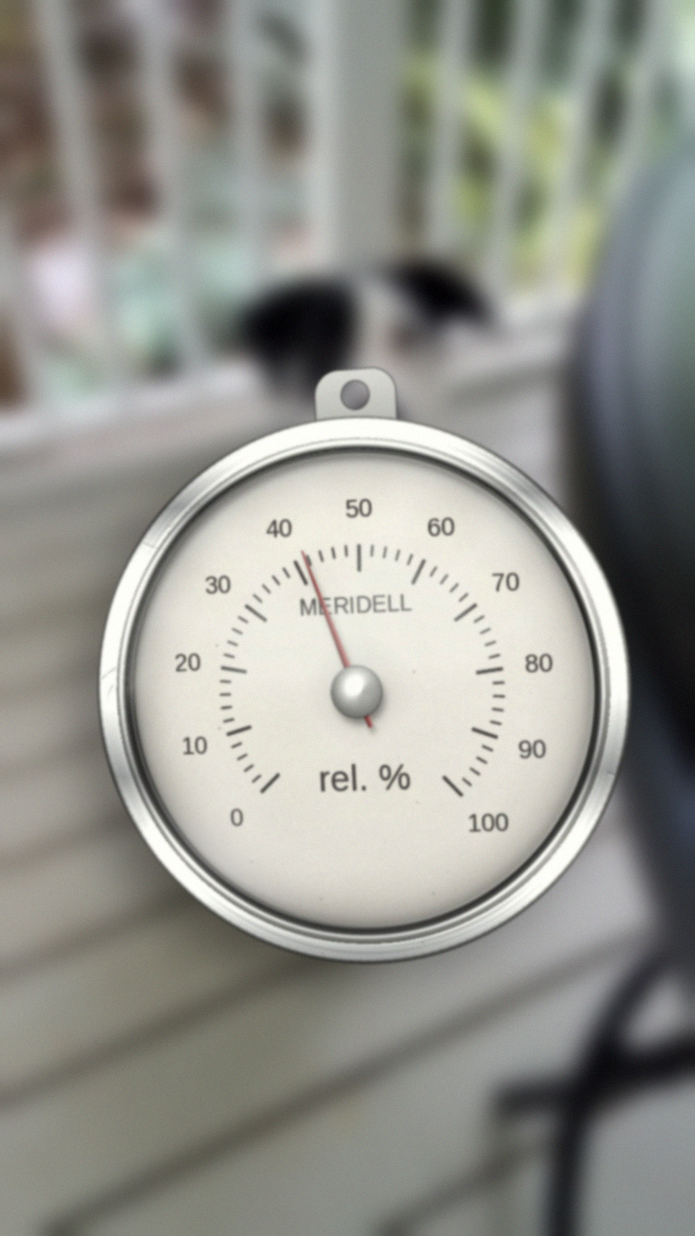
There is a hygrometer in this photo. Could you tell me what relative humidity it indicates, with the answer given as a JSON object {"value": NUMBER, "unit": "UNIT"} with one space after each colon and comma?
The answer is {"value": 42, "unit": "%"}
